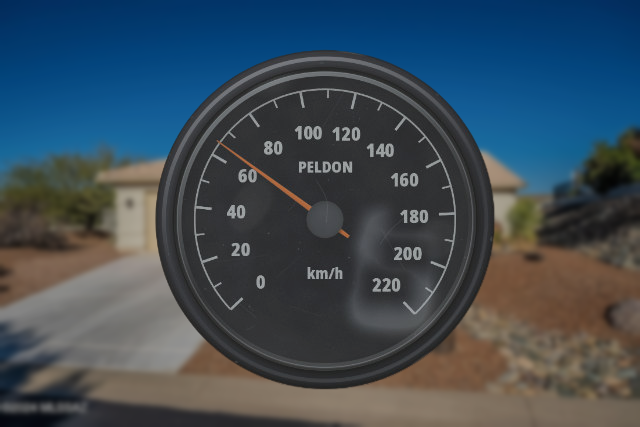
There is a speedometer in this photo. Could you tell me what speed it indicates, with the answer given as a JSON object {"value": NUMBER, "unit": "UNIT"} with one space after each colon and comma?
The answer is {"value": 65, "unit": "km/h"}
